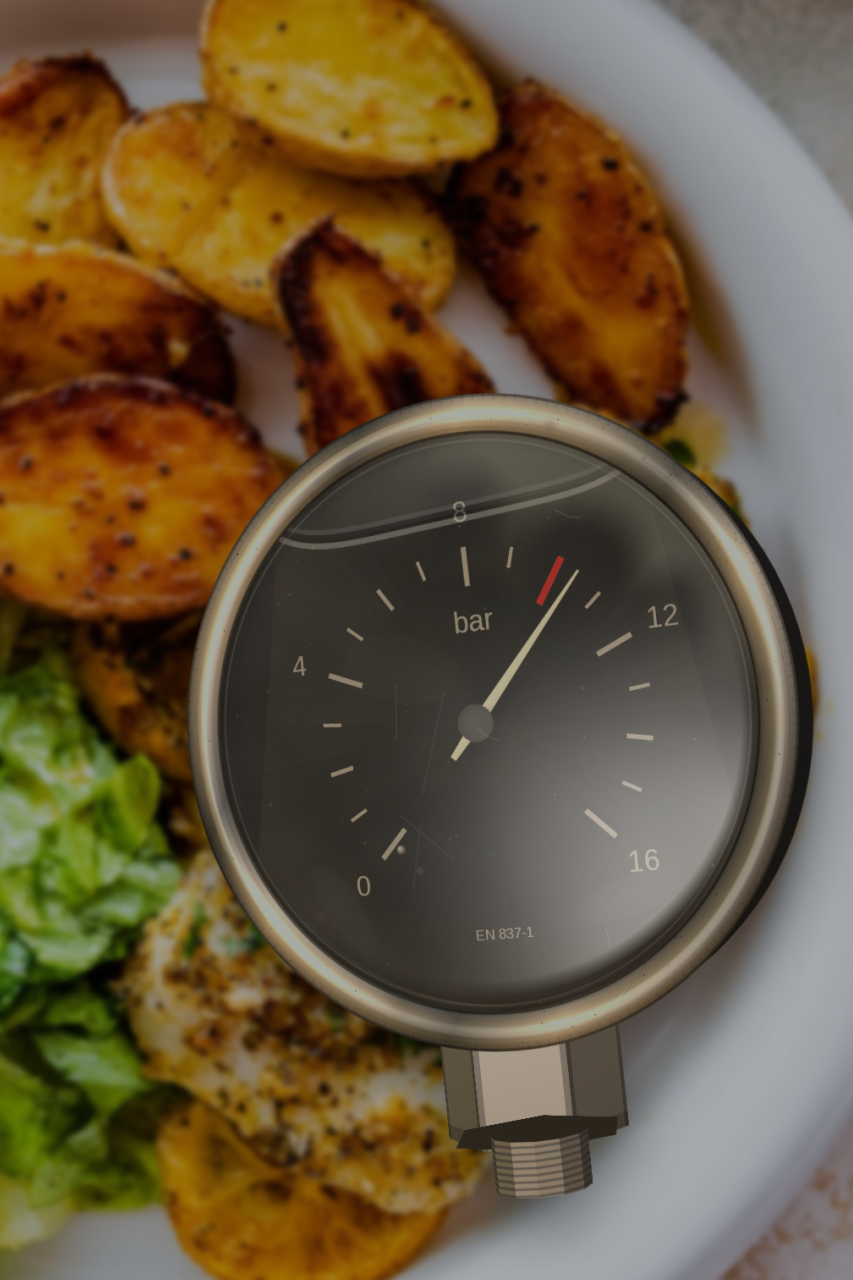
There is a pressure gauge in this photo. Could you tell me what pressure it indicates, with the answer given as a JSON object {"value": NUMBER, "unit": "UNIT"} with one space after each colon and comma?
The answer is {"value": 10.5, "unit": "bar"}
